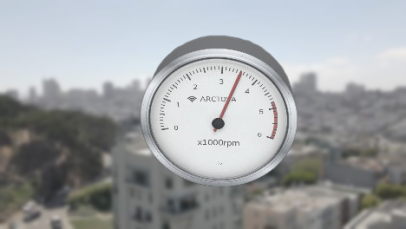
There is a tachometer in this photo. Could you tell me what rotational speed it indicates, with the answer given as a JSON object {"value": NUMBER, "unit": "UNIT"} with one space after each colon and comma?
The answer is {"value": 3500, "unit": "rpm"}
